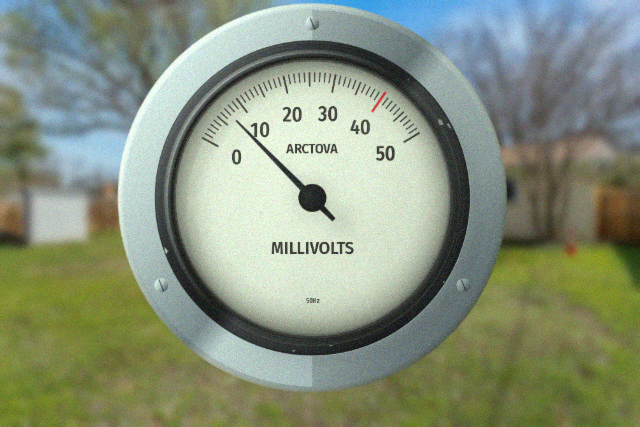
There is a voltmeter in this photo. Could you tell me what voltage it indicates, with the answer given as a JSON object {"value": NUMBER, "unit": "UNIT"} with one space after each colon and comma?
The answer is {"value": 7, "unit": "mV"}
